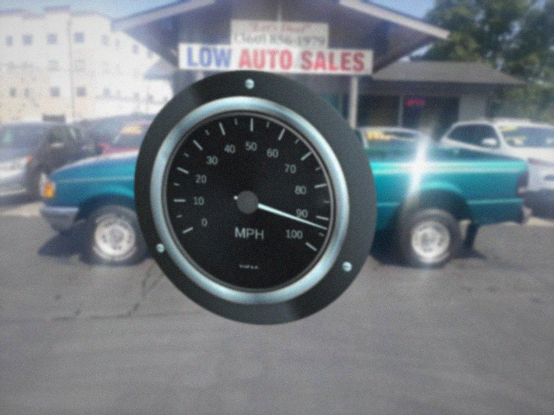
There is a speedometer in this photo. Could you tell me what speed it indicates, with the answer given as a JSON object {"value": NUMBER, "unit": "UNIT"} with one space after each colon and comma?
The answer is {"value": 92.5, "unit": "mph"}
